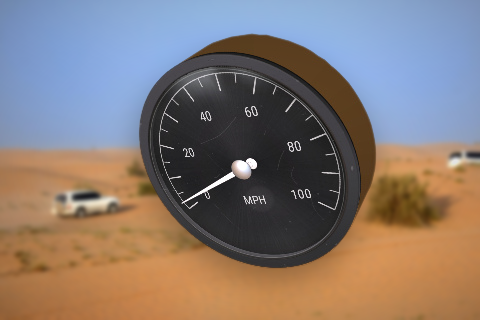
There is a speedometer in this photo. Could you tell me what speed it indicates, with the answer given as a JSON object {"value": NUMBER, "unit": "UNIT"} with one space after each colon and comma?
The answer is {"value": 2.5, "unit": "mph"}
